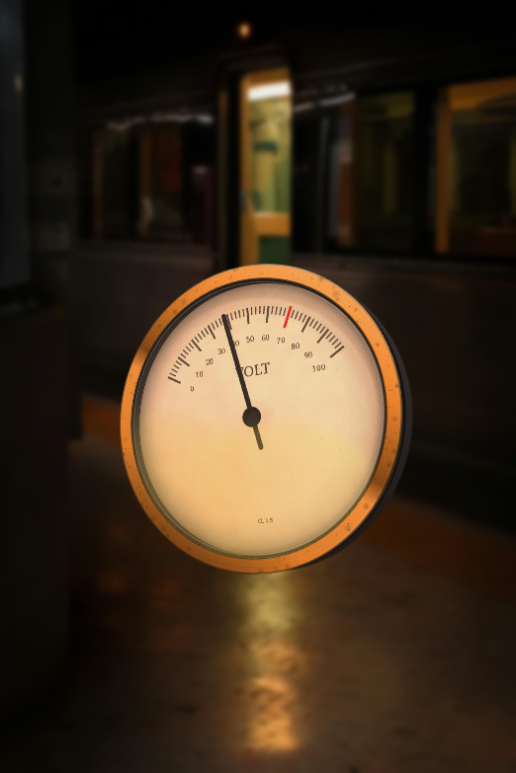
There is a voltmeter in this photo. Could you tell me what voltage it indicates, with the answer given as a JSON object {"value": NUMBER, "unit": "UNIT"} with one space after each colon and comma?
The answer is {"value": 40, "unit": "V"}
